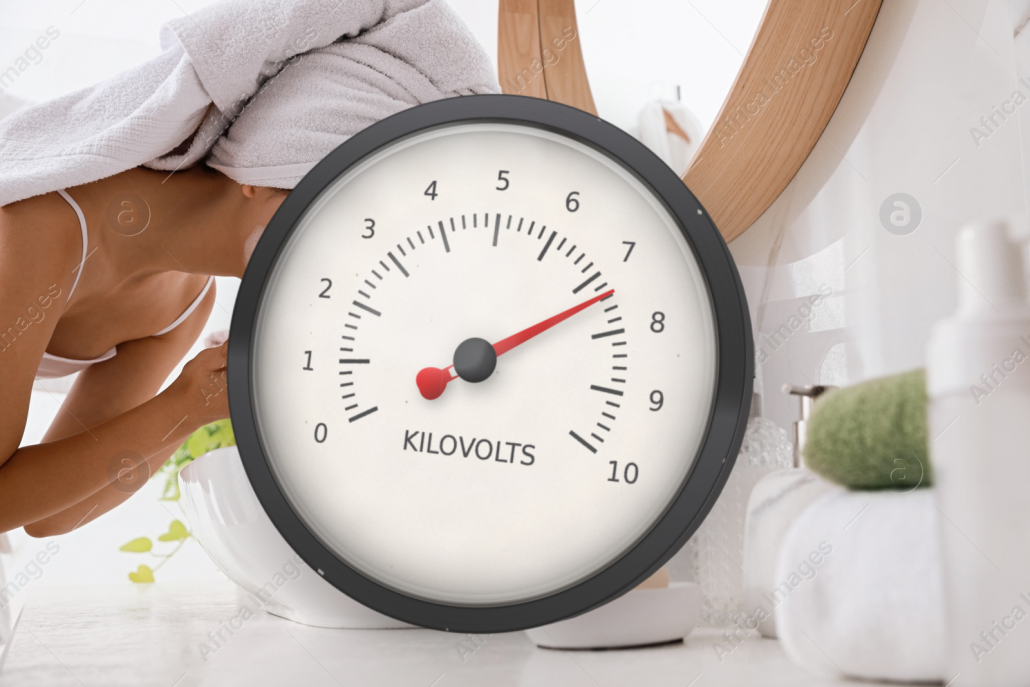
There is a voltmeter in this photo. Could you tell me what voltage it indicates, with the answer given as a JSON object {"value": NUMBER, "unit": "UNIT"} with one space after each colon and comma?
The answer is {"value": 7.4, "unit": "kV"}
